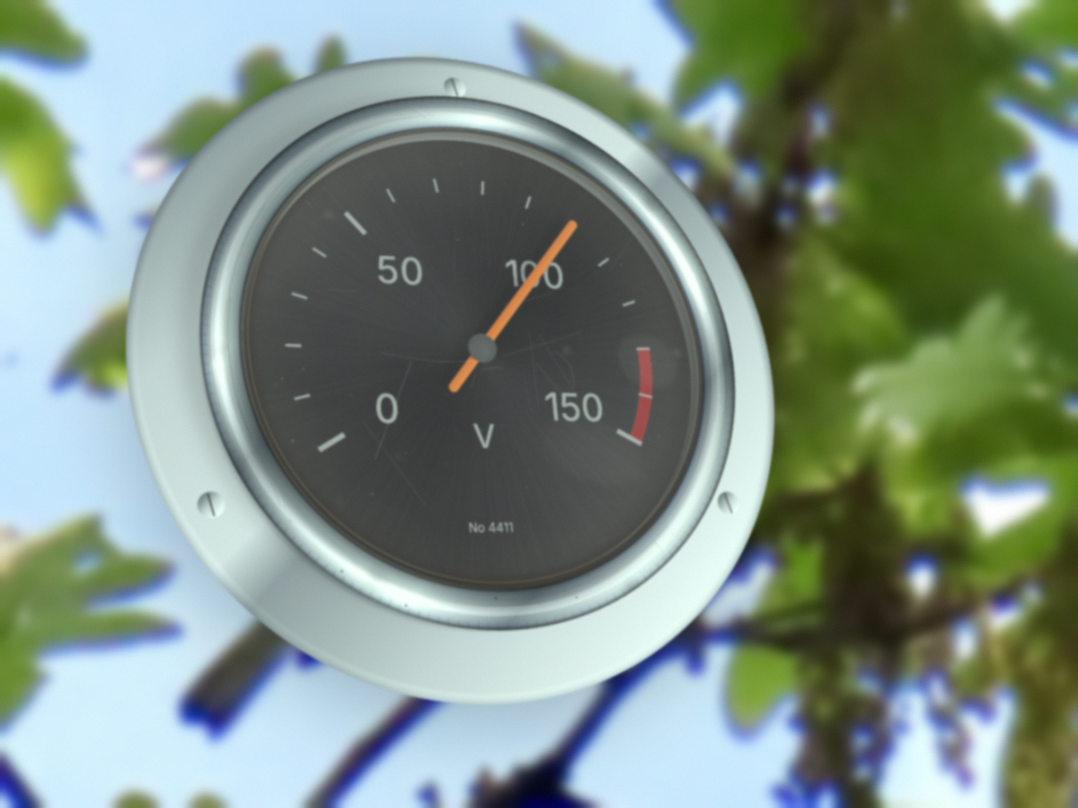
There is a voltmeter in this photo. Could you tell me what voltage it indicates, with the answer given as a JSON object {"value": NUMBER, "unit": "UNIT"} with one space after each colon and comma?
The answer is {"value": 100, "unit": "V"}
